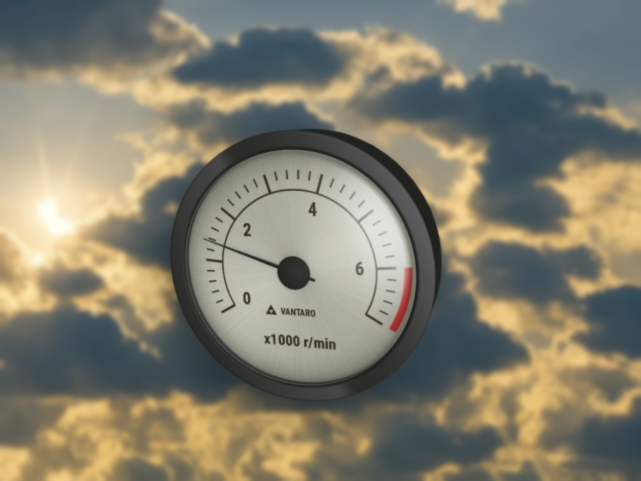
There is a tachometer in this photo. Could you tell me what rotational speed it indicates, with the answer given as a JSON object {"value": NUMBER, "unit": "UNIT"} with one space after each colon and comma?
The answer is {"value": 1400, "unit": "rpm"}
